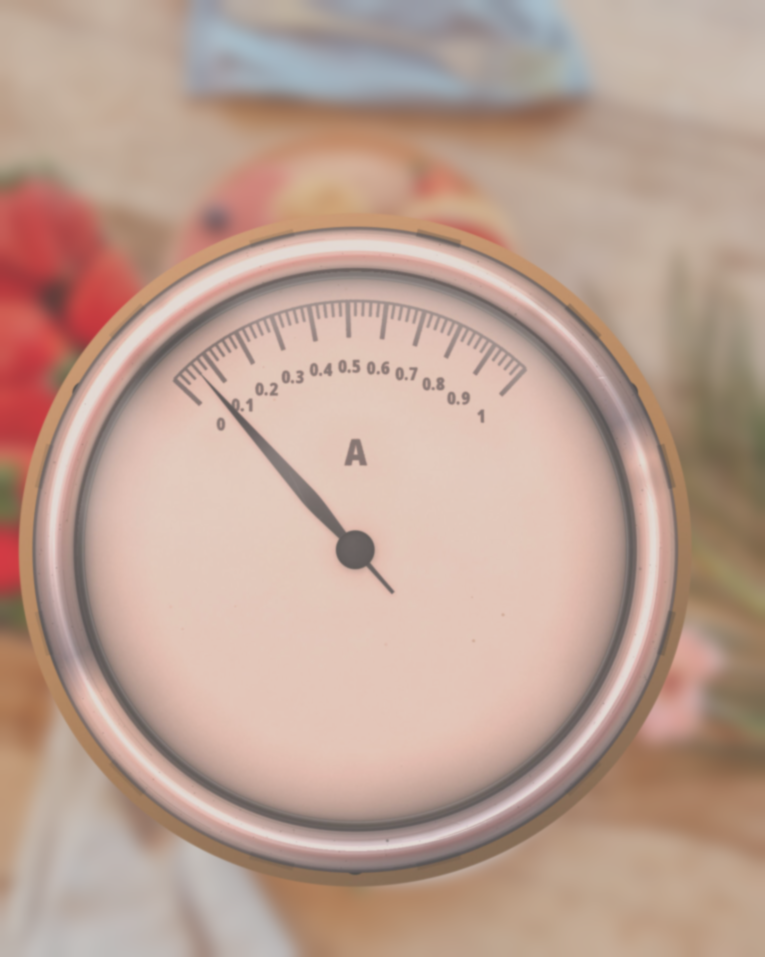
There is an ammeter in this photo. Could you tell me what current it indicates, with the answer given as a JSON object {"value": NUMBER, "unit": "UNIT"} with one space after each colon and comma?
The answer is {"value": 0.06, "unit": "A"}
